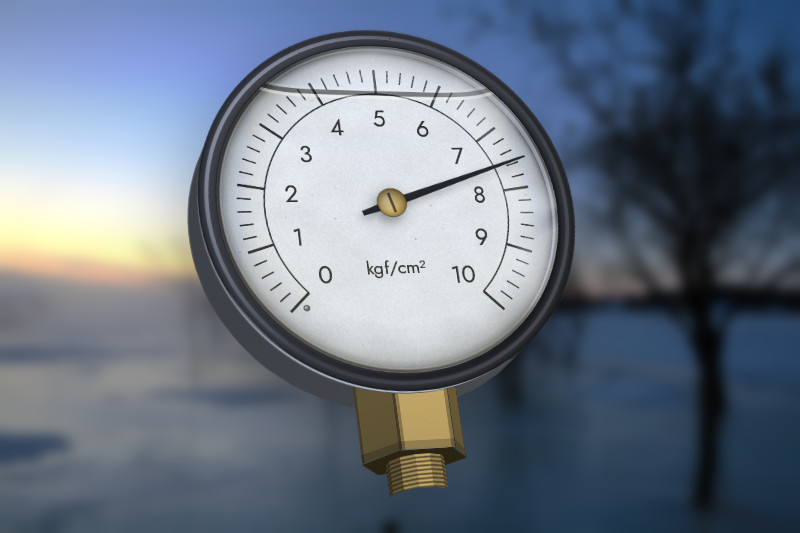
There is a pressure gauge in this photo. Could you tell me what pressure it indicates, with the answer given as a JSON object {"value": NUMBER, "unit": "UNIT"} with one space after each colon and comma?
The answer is {"value": 7.6, "unit": "kg/cm²"}
